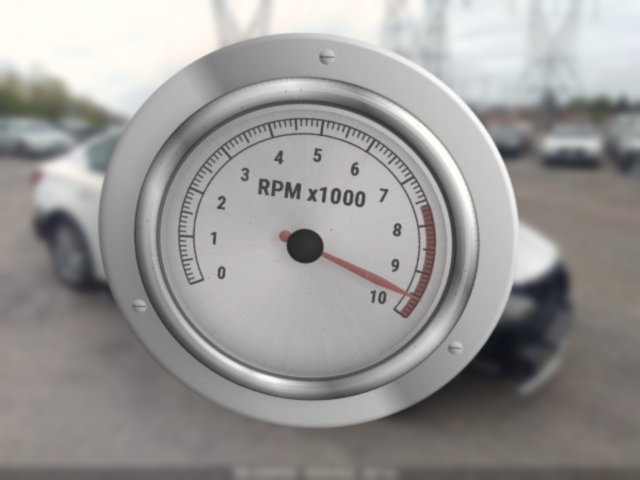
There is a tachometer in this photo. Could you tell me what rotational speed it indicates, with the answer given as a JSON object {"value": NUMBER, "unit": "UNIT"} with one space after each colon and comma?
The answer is {"value": 9500, "unit": "rpm"}
